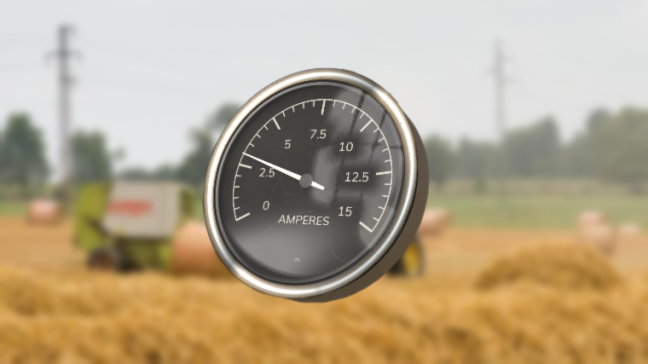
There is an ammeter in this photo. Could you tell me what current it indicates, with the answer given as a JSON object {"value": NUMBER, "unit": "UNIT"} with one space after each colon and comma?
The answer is {"value": 3, "unit": "A"}
